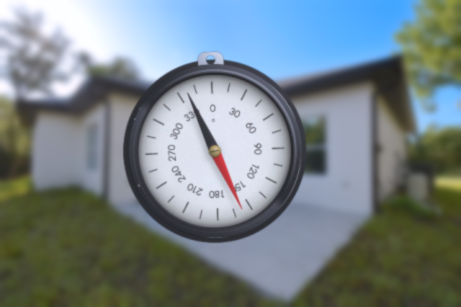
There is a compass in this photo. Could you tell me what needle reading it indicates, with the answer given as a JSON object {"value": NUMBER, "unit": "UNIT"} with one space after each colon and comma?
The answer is {"value": 157.5, "unit": "°"}
